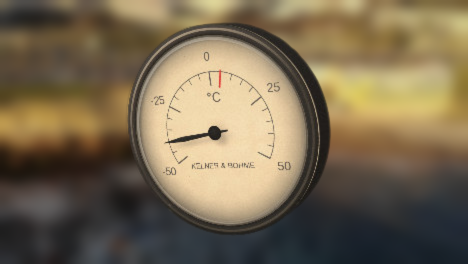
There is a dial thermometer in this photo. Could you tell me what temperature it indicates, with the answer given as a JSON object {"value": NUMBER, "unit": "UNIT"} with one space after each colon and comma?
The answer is {"value": -40, "unit": "°C"}
